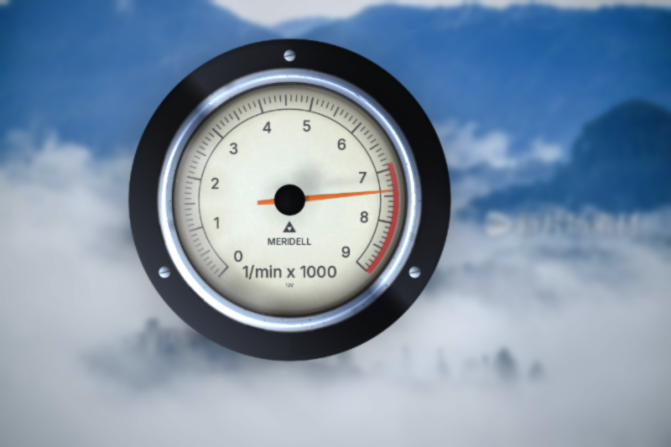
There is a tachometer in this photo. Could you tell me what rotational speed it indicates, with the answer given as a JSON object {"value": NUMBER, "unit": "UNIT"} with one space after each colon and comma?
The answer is {"value": 7400, "unit": "rpm"}
